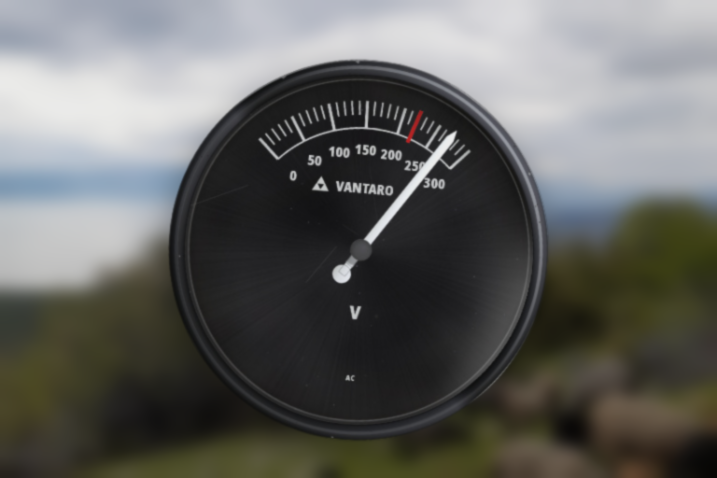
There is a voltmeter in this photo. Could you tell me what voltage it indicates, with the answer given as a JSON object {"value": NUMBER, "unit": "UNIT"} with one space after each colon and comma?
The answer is {"value": 270, "unit": "V"}
